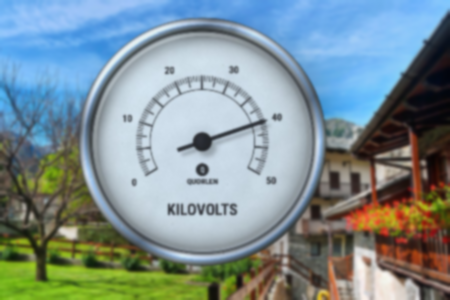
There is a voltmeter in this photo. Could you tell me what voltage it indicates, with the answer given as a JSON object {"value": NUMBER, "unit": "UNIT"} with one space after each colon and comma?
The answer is {"value": 40, "unit": "kV"}
